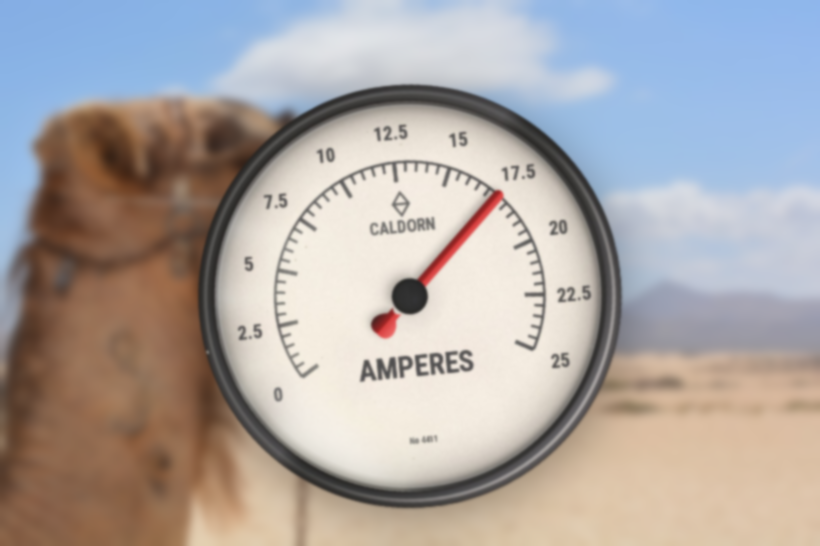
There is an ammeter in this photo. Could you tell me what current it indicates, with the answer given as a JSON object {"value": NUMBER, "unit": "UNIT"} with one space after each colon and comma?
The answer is {"value": 17.5, "unit": "A"}
